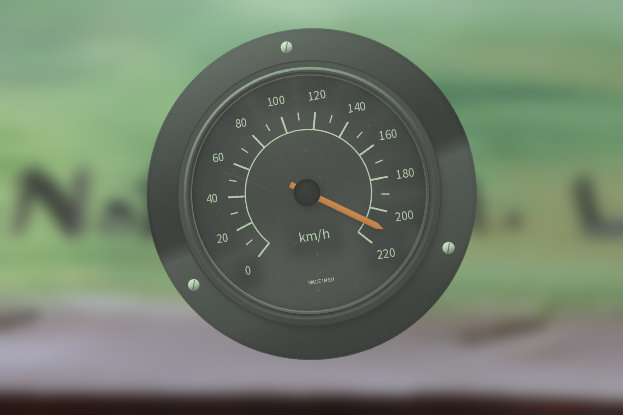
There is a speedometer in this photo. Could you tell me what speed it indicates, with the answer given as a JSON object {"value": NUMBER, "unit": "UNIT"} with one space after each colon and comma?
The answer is {"value": 210, "unit": "km/h"}
